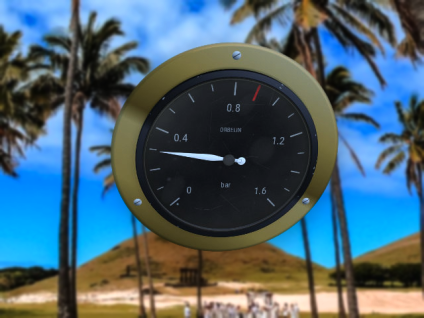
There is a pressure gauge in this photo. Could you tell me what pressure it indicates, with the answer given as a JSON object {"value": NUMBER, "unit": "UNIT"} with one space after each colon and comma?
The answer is {"value": 0.3, "unit": "bar"}
